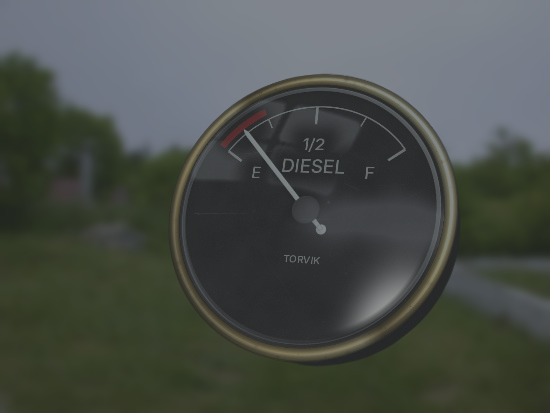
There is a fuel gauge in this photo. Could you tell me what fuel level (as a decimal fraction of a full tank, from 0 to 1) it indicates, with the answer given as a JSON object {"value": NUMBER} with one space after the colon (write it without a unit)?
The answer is {"value": 0.125}
